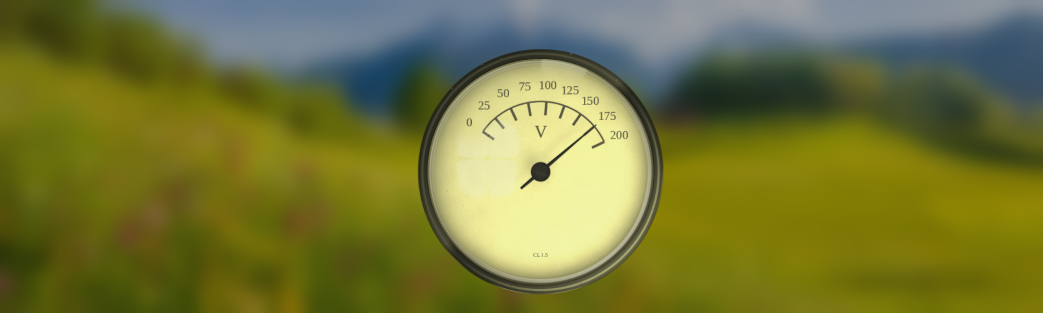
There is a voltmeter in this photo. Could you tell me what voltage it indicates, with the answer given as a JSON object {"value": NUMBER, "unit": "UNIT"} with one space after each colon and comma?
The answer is {"value": 175, "unit": "V"}
